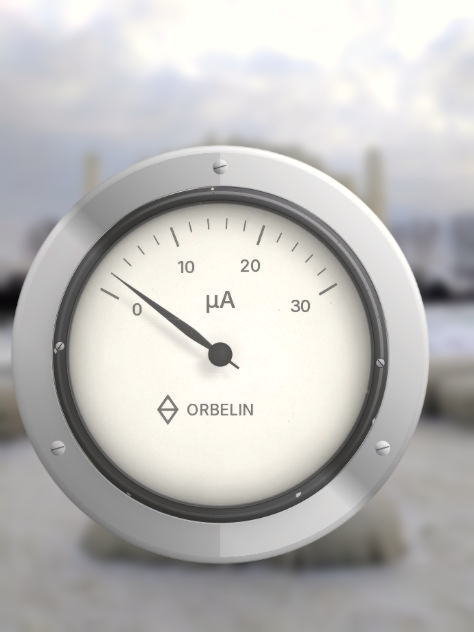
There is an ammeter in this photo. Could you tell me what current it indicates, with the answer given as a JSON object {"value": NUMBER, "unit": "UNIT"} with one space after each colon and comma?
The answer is {"value": 2, "unit": "µA"}
